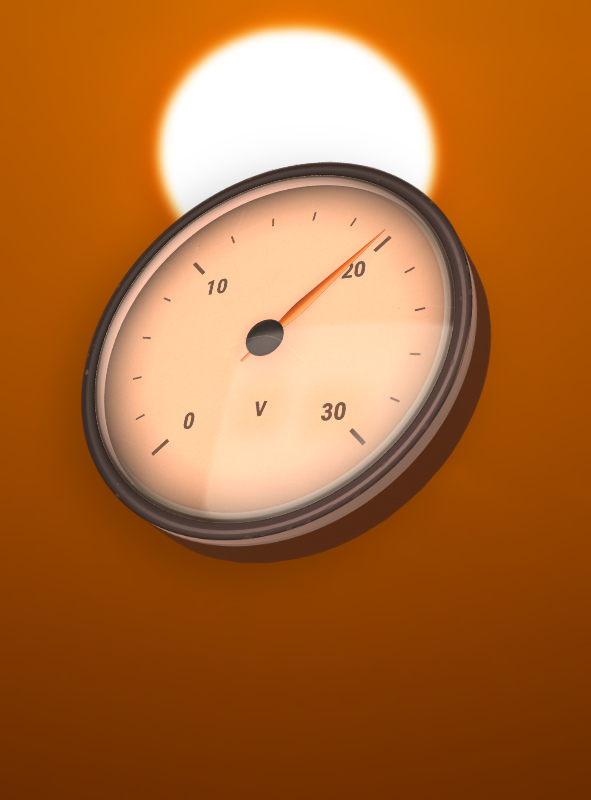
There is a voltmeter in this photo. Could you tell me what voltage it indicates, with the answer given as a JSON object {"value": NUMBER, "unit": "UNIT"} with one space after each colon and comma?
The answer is {"value": 20, "unit": "V"}
